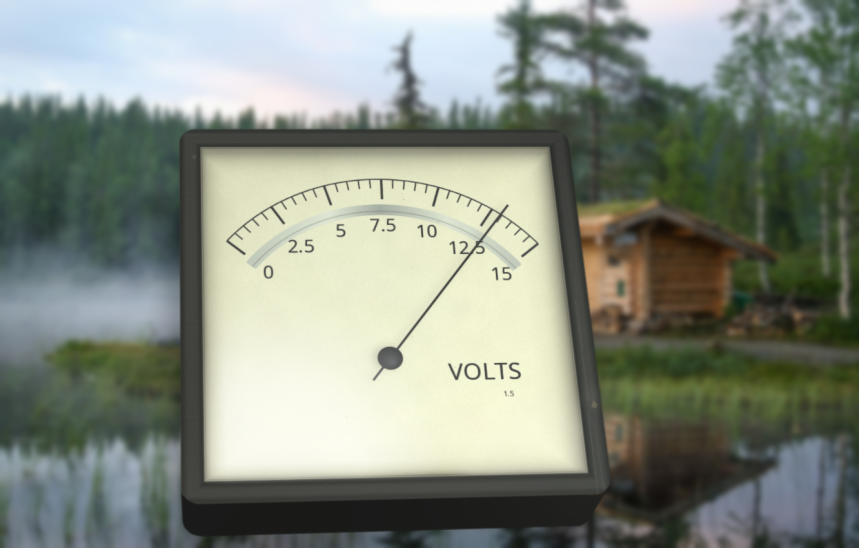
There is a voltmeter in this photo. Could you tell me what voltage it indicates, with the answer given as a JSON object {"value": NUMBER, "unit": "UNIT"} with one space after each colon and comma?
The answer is {"value": 13, "unit": "V"}
